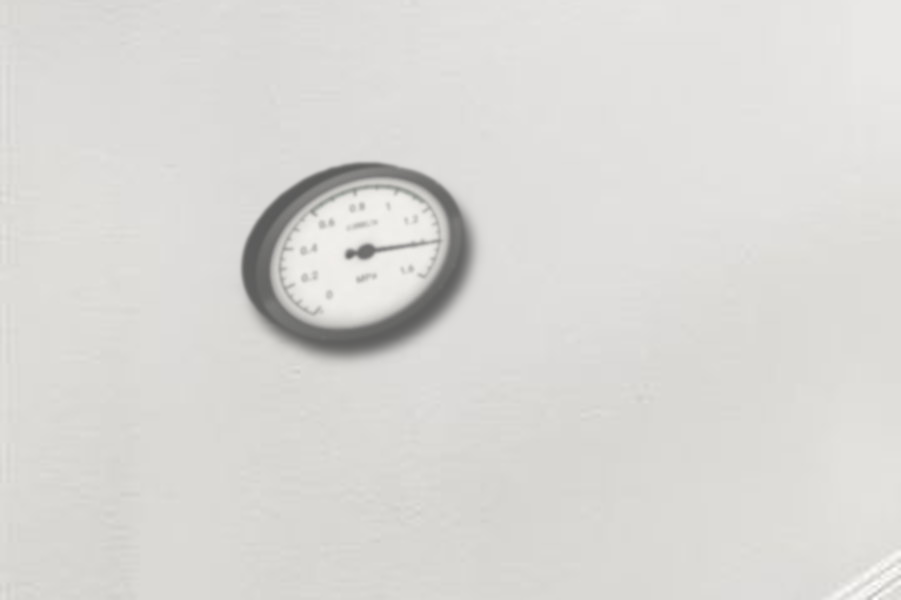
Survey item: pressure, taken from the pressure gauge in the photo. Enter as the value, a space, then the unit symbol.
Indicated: 1.4 MPa
